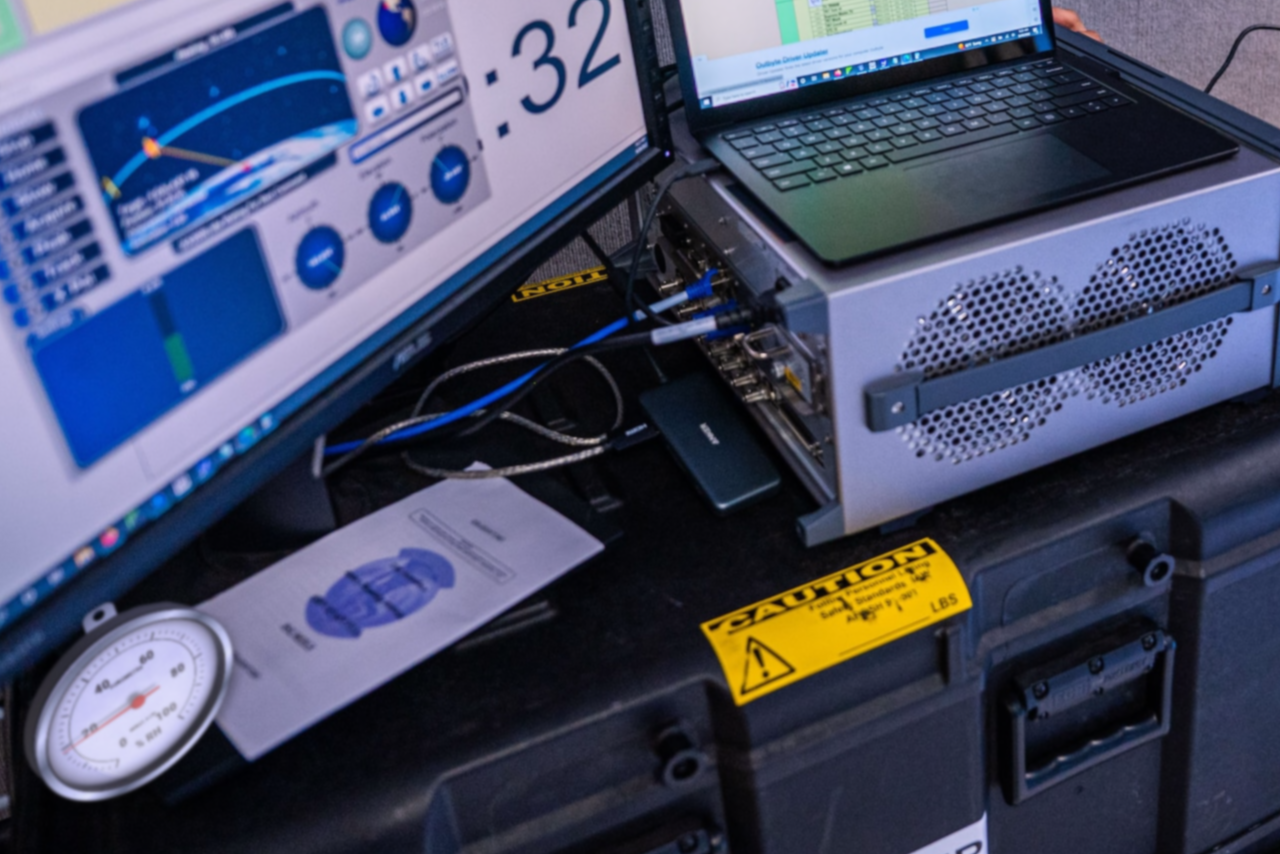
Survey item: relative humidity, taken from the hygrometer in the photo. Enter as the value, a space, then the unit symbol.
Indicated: 20 %
